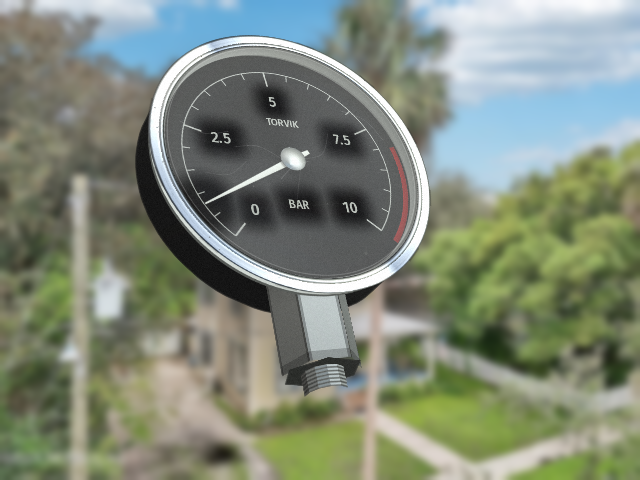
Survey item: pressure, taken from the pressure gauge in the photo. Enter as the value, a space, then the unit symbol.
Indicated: 0.75 bar
